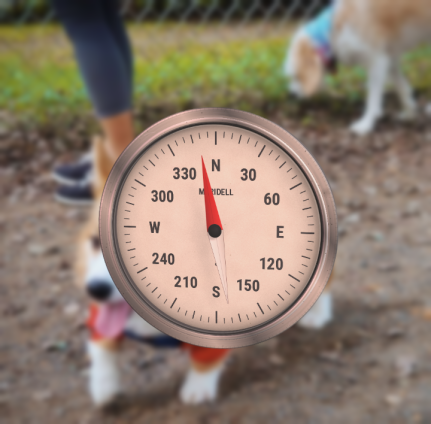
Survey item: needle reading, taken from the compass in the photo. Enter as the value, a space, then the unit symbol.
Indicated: 350 °
